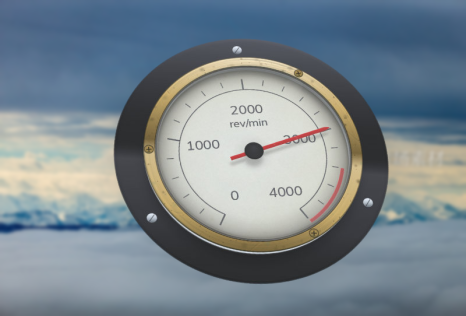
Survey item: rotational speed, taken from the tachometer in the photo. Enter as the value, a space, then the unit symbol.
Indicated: 3000 rpm
